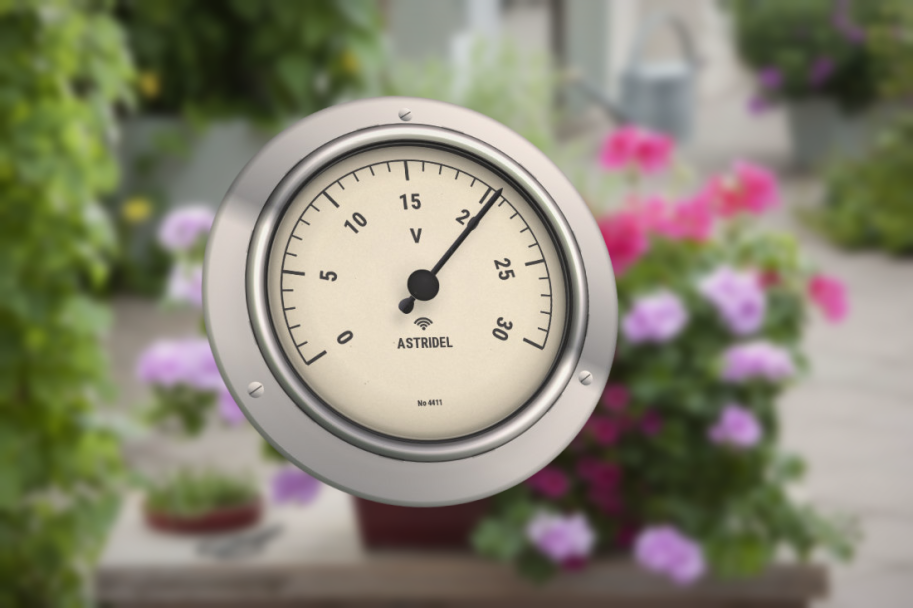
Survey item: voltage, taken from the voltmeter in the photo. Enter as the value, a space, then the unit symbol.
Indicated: 20.5 V
